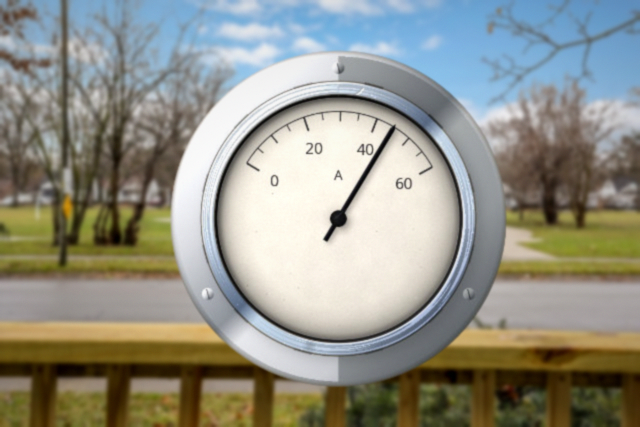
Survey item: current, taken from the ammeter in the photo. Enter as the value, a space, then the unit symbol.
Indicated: 45 A
